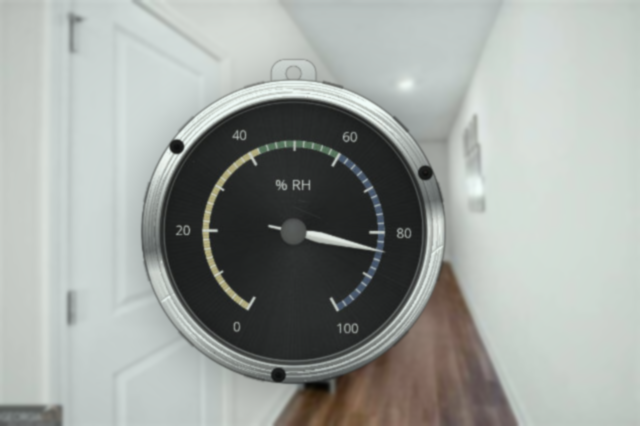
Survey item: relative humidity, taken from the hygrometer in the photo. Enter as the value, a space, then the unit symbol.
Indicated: 84 %
